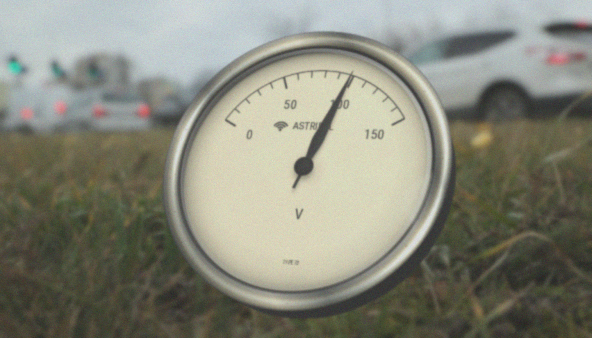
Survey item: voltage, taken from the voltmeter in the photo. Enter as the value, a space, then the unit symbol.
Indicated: 100 V
